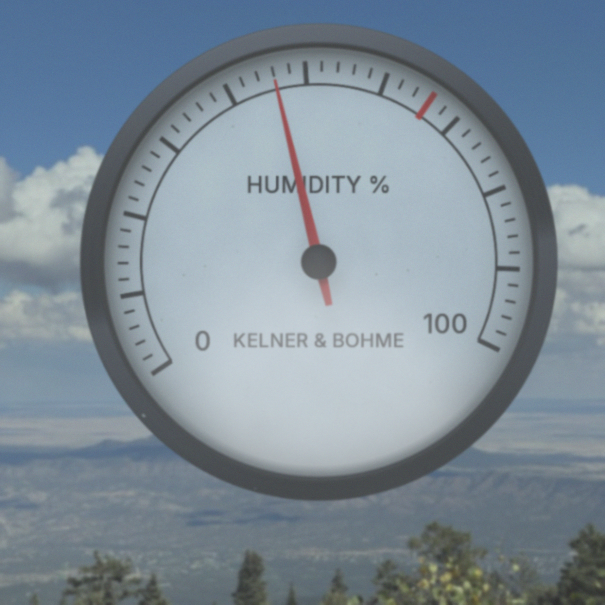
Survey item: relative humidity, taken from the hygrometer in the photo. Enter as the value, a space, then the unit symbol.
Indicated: 46 %
